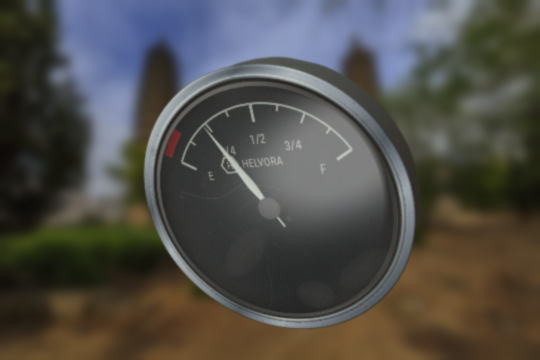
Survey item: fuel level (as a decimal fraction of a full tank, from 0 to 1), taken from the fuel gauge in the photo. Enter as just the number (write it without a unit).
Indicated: 0.25
